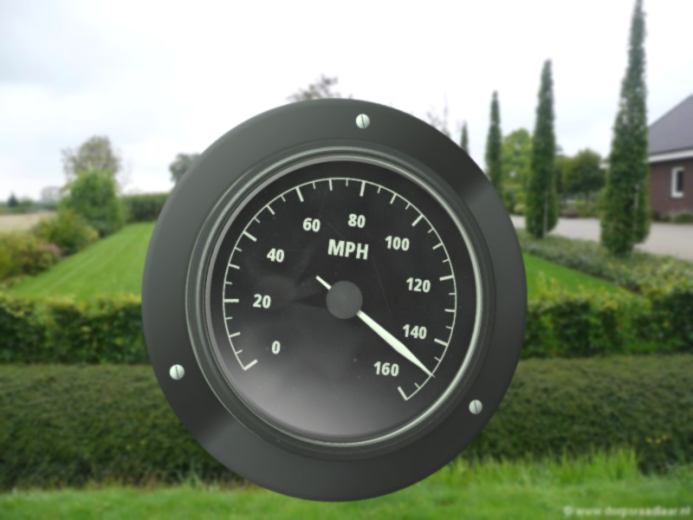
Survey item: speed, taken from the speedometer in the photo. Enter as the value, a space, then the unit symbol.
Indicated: 150 mph
